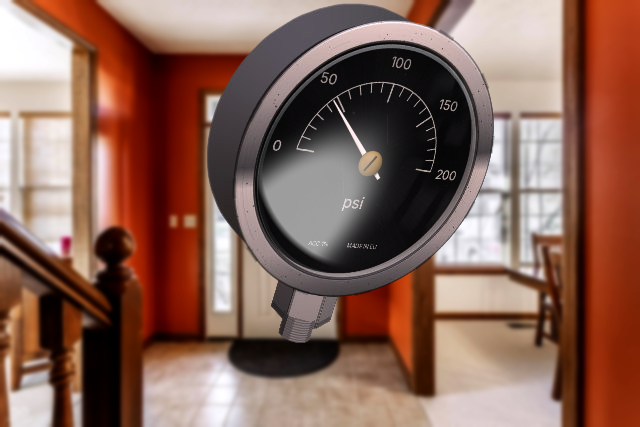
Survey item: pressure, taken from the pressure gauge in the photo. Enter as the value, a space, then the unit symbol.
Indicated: 45 psi
